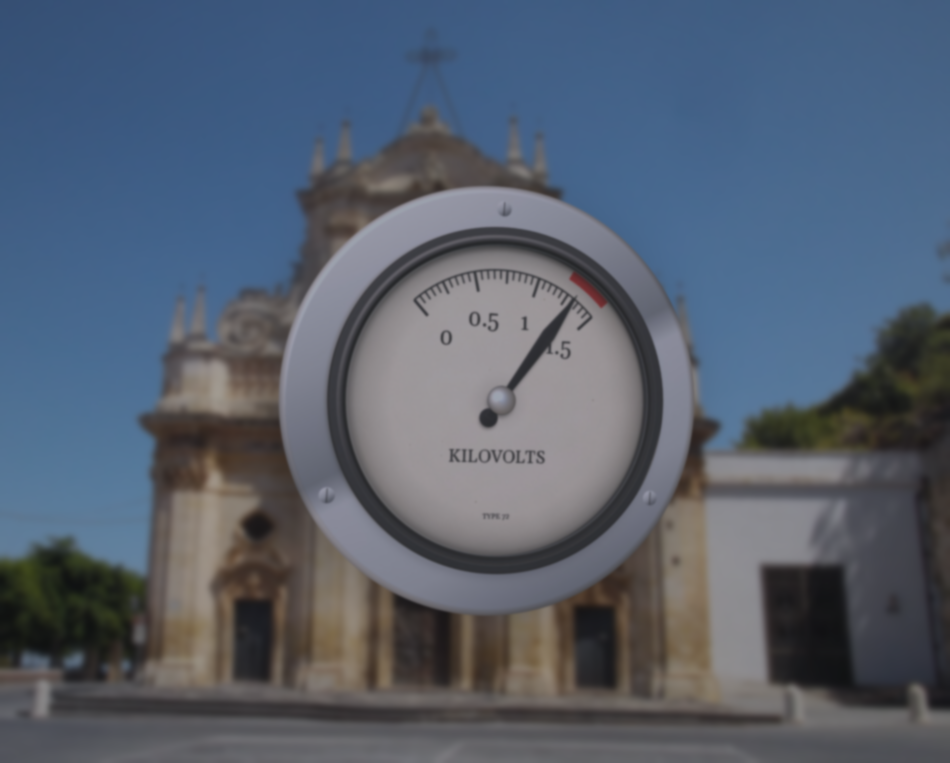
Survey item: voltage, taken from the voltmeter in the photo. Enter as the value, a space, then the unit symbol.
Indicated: 1.3 kV
